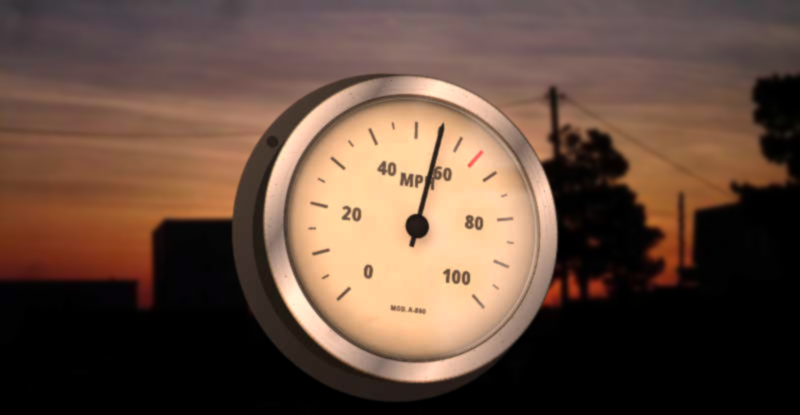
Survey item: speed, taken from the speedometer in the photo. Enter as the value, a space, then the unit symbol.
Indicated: 55 mph
